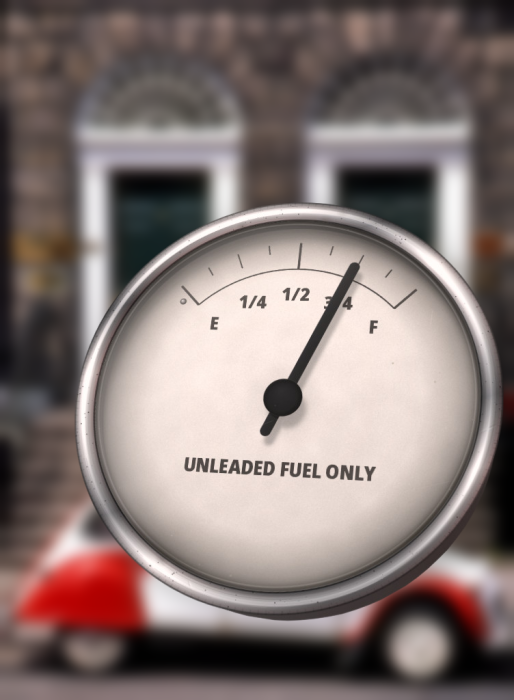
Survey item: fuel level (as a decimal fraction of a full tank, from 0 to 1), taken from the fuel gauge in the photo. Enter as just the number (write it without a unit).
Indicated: 0.75
